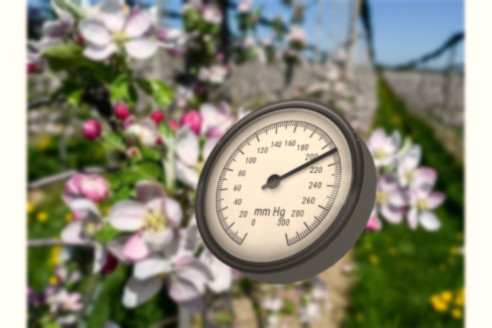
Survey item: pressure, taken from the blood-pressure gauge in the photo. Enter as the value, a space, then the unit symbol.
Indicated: 210 mmHg
